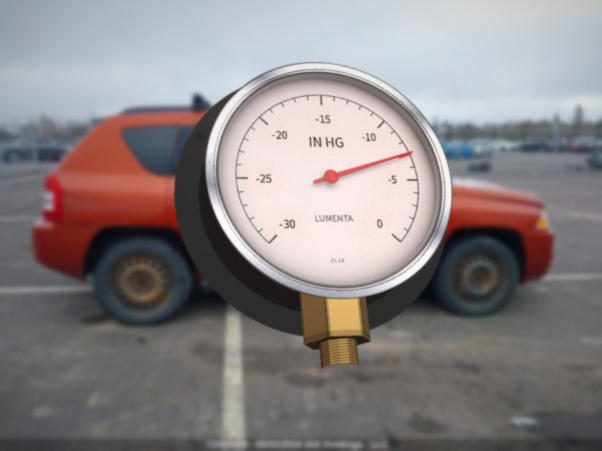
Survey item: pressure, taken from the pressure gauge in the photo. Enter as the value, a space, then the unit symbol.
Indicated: -7 inHg
